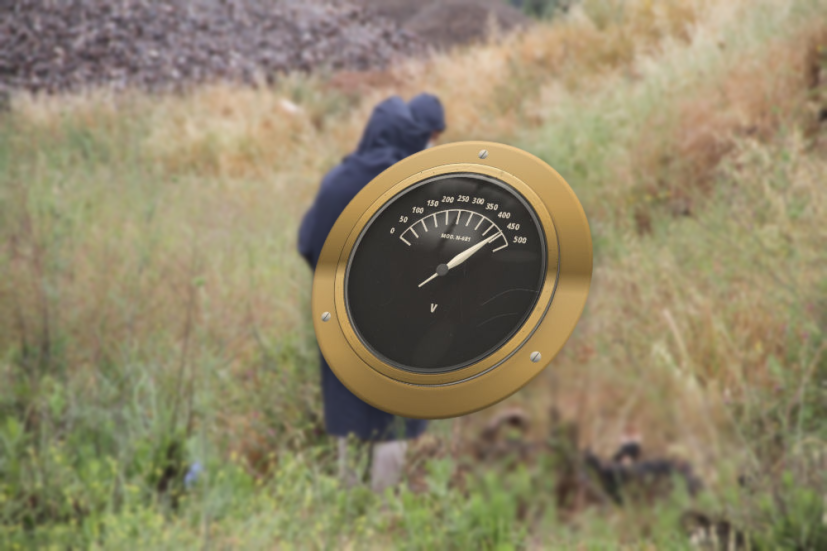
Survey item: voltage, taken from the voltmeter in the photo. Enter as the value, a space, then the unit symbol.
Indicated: 450 V
